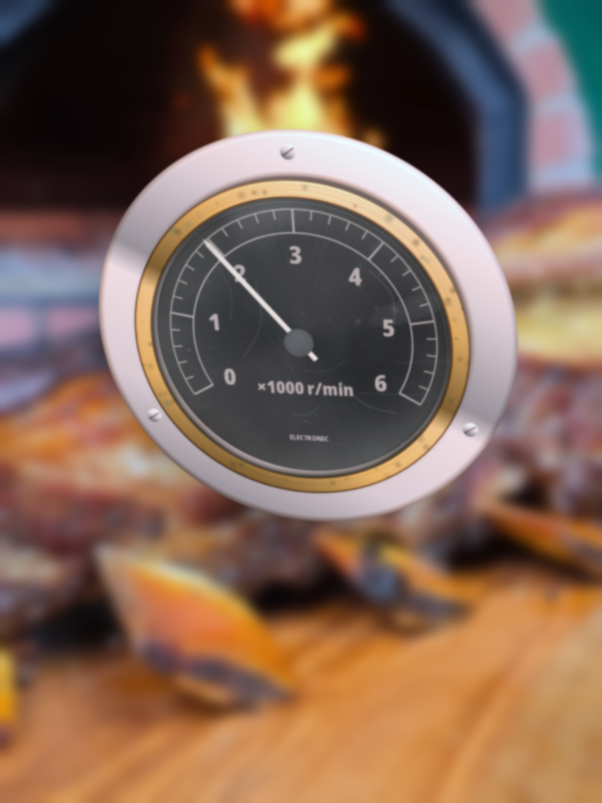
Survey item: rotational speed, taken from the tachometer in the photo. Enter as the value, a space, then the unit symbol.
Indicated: 2000 rpm
